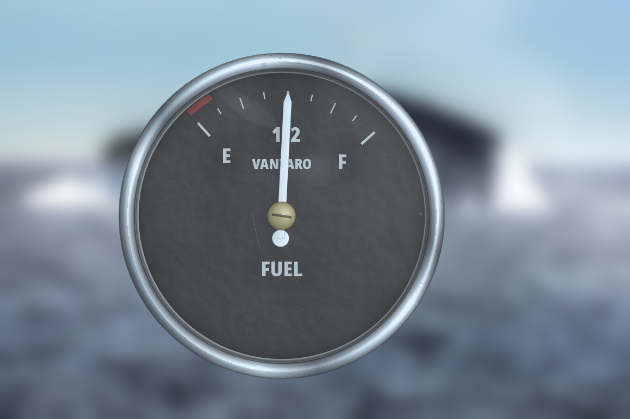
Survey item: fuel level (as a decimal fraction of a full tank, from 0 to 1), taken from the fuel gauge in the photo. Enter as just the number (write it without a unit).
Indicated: 0.5
